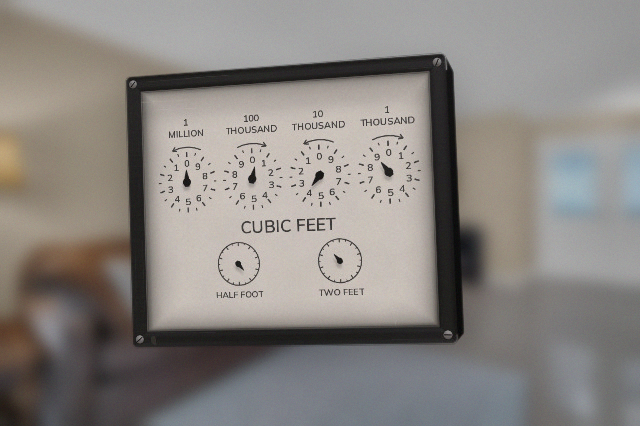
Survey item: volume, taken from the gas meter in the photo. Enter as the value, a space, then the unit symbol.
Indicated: 3900 ft³
